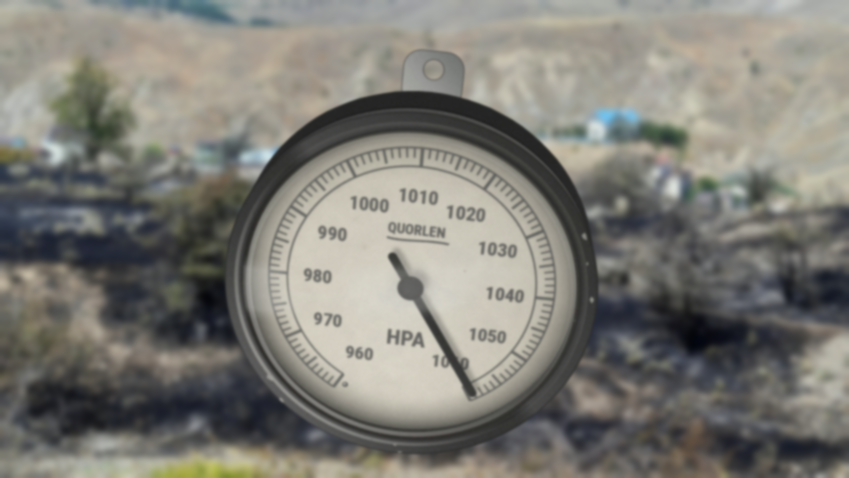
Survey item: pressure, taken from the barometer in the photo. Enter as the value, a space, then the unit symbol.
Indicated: 1059 hPa
